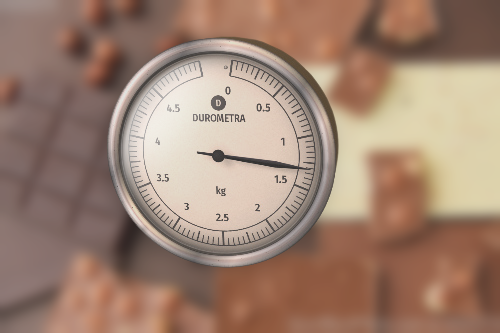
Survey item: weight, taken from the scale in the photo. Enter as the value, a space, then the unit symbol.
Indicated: 1.3 kg
